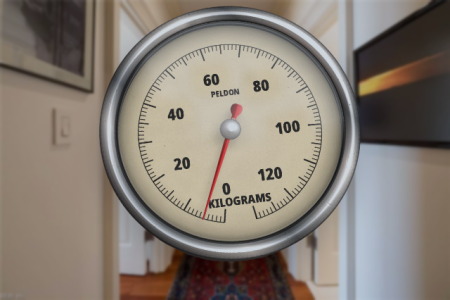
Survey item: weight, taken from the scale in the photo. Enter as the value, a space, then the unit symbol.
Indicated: 5 kg
